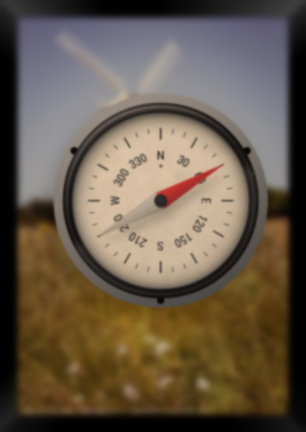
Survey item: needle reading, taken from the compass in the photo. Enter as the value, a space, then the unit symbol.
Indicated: 60 °
